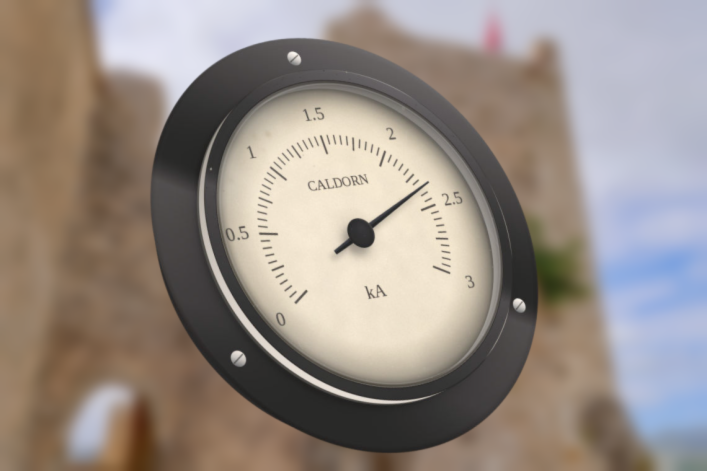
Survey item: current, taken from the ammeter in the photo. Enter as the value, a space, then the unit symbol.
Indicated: 2.35 kA
